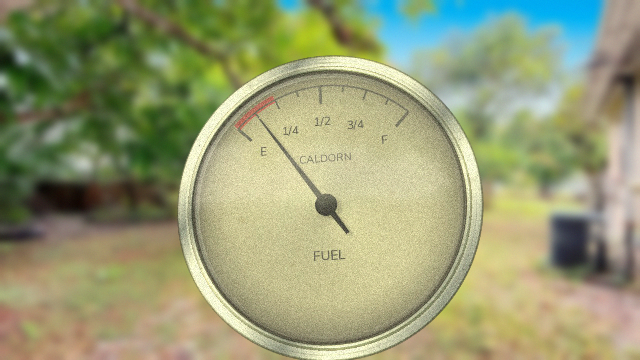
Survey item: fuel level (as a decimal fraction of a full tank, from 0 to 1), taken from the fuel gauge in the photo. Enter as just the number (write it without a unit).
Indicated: 0.125
